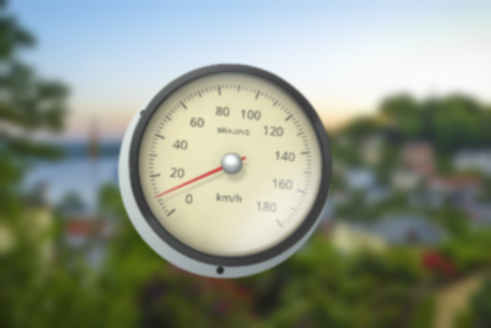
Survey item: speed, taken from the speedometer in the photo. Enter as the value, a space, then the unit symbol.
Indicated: 10 km/h
